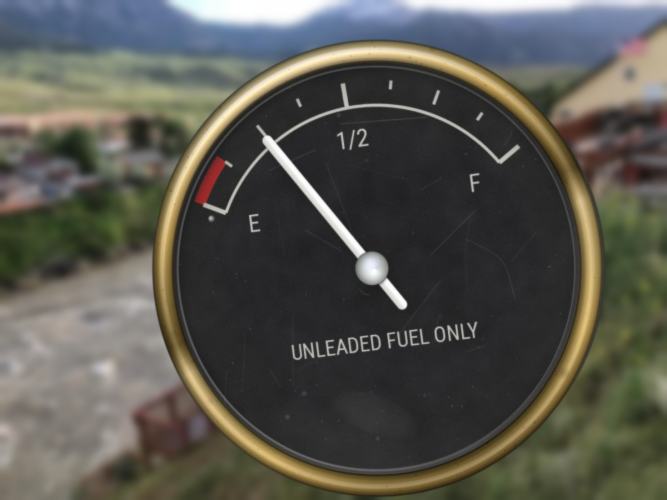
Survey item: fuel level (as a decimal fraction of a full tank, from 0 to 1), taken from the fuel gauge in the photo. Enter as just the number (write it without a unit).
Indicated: 0.25
